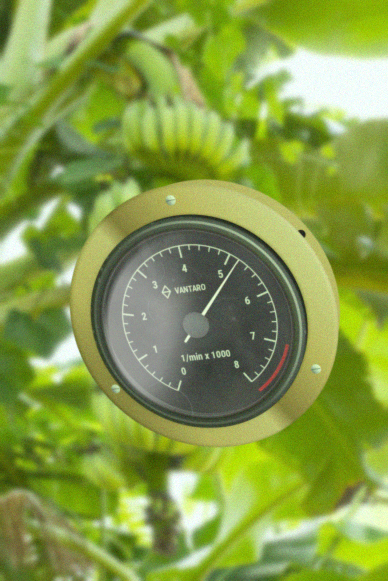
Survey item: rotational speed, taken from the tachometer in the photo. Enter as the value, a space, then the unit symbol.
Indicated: 5200 rpm
